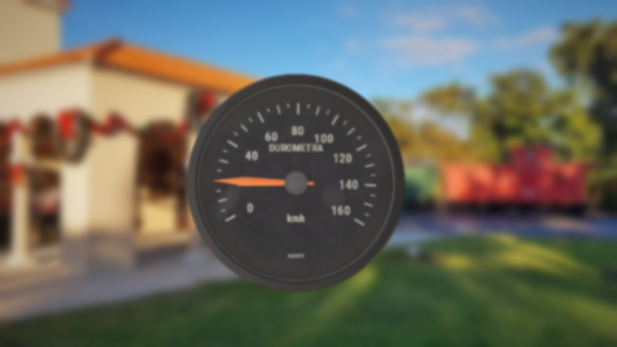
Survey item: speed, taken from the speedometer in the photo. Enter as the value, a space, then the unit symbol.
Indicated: 20 km/h
